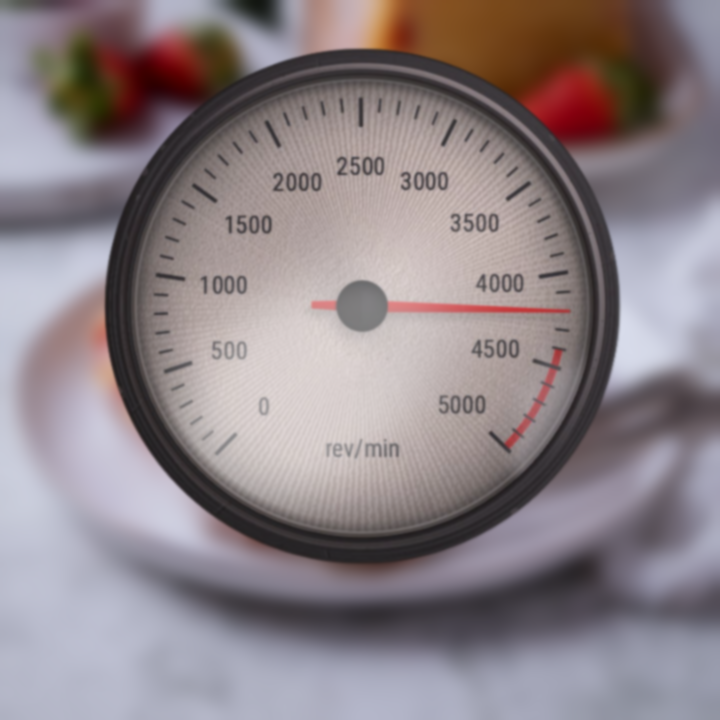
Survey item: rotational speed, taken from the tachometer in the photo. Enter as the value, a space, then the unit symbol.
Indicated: 4200 rpm
